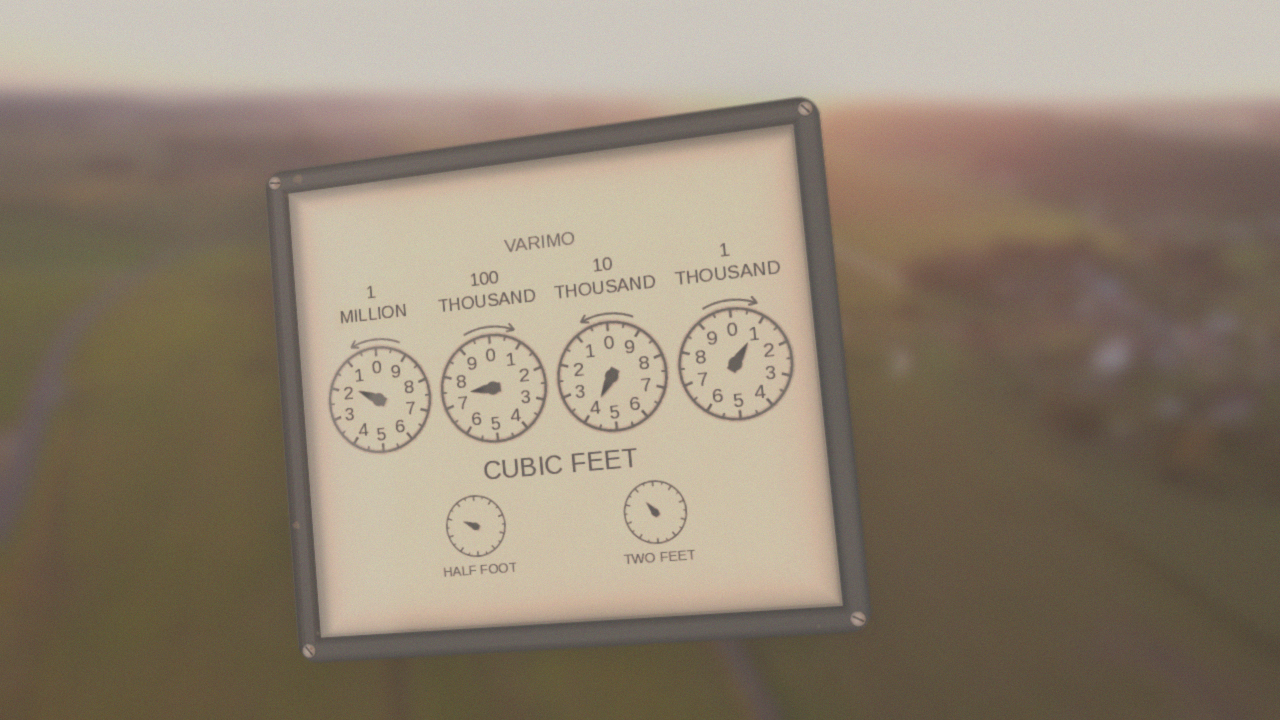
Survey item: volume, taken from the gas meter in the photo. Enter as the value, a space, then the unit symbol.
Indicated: 174100 ft³
